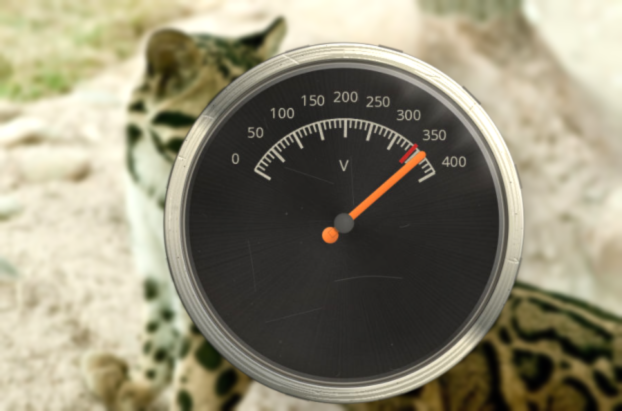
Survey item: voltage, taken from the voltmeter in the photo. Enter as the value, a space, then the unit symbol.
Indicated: 360 V
